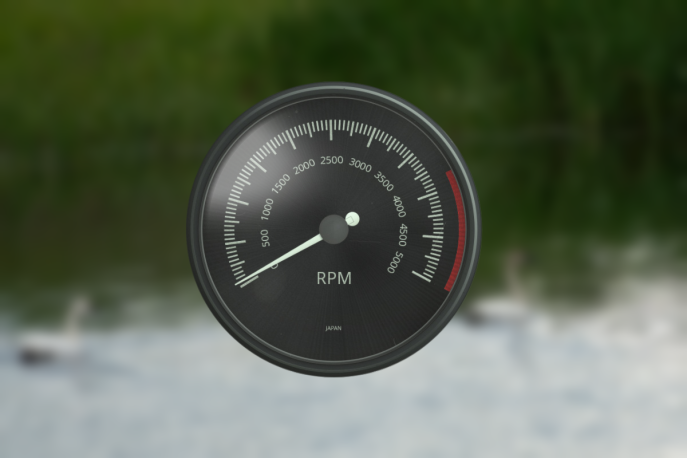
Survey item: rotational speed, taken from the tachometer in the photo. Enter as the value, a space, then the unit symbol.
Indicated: 50 rpm
